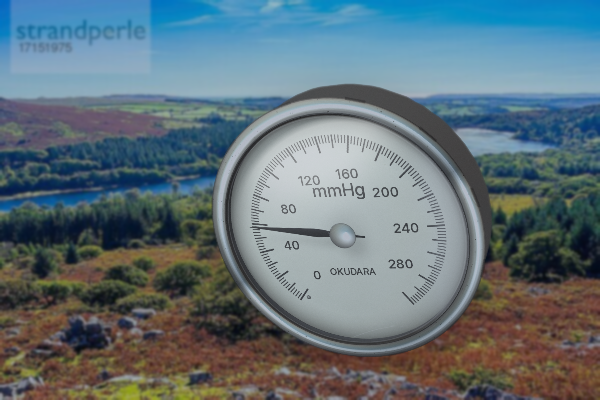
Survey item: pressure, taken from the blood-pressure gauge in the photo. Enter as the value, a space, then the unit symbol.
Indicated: 60 mmHg
